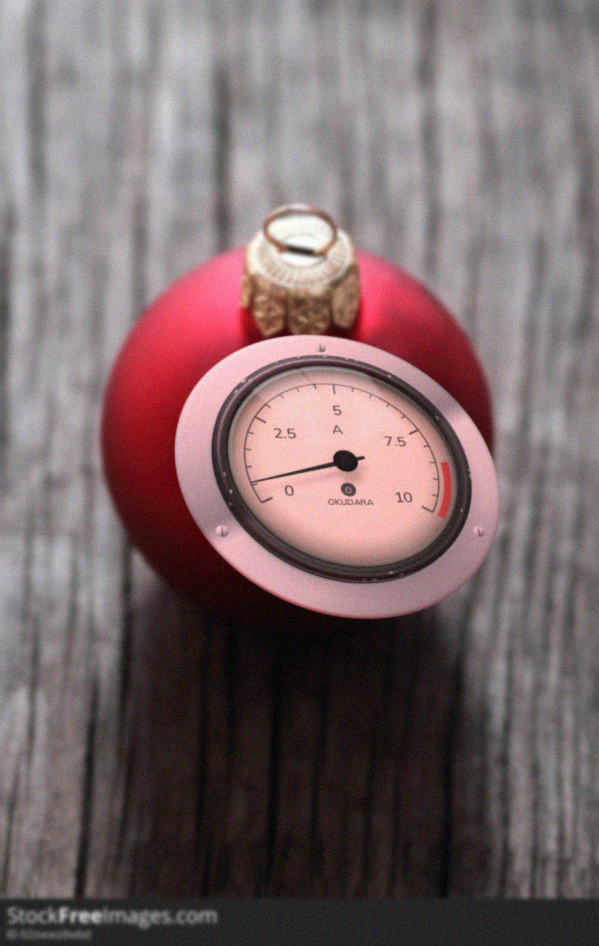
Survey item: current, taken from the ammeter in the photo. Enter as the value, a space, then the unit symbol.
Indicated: 0.5 A
